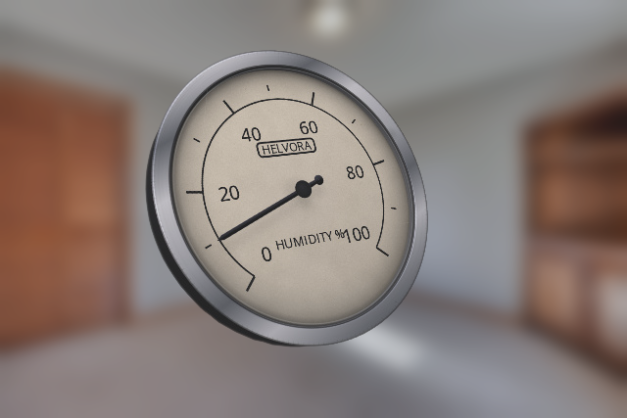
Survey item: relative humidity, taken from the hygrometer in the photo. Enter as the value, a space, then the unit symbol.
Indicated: 10 %
